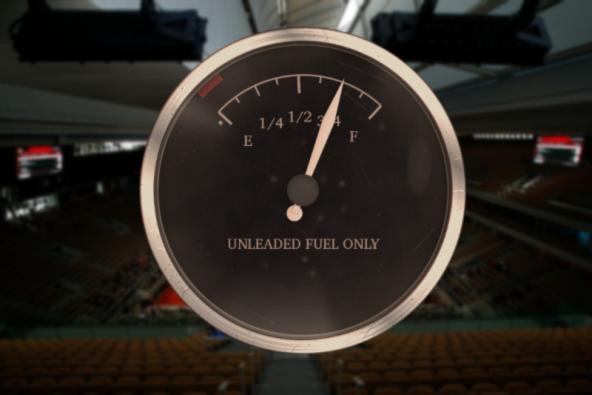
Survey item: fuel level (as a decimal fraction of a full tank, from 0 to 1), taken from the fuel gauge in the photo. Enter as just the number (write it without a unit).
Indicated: 0.75
